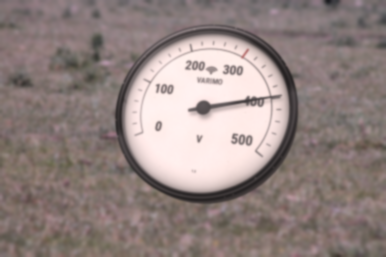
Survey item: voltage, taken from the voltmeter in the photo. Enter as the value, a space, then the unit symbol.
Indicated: 400 V
